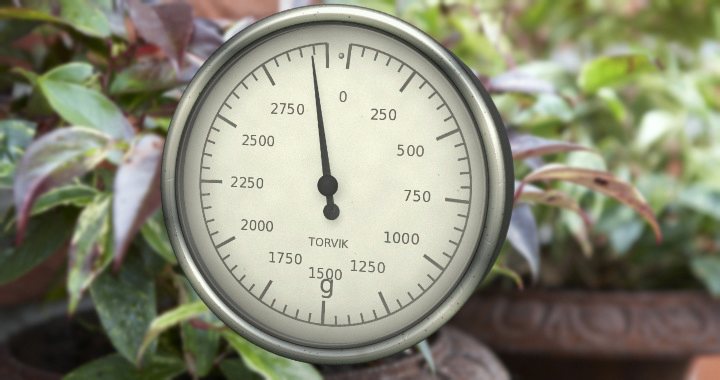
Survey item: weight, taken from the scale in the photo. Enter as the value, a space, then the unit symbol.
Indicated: 2950 g
